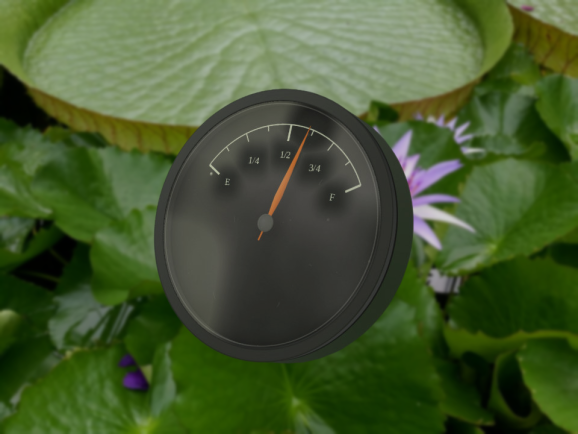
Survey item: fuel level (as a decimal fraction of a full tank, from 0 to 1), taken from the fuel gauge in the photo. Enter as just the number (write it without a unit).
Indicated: 0.625
